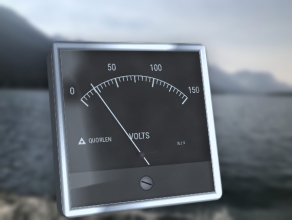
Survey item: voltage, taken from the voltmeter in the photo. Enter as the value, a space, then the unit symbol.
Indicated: 20 V
